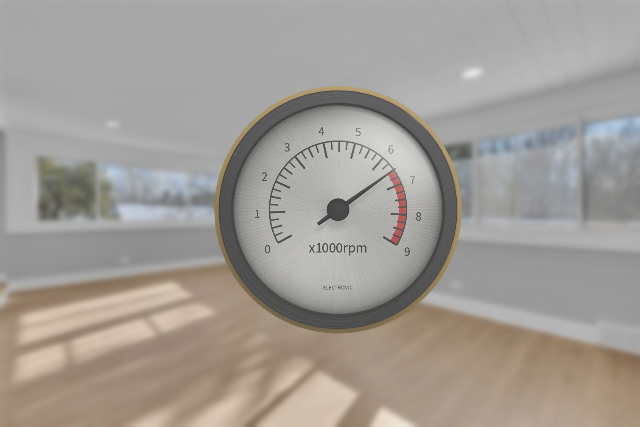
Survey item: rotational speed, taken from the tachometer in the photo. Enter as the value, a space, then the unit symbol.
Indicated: 6500 rpm
